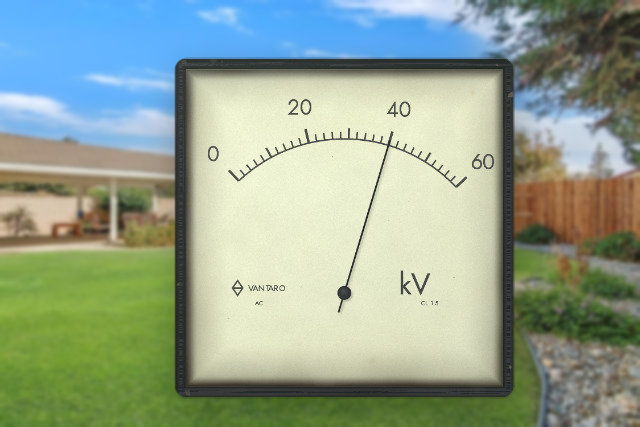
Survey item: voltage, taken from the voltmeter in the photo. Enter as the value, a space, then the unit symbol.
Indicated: 40 kV
